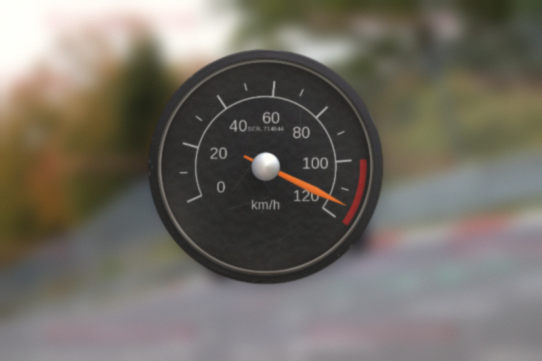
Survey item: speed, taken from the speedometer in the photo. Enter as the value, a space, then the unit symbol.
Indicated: 115 km/h
